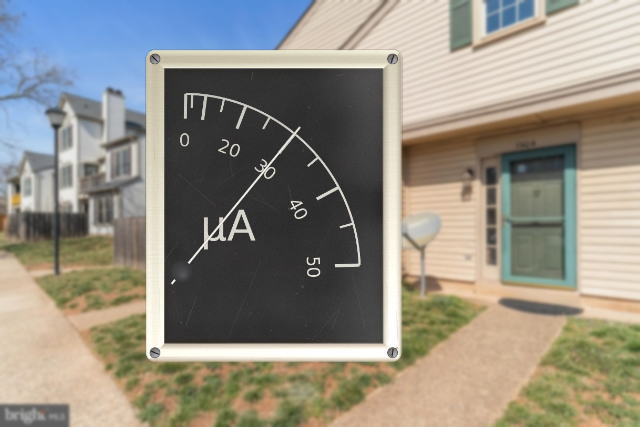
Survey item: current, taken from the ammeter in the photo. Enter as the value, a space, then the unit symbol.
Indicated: 30 µA
